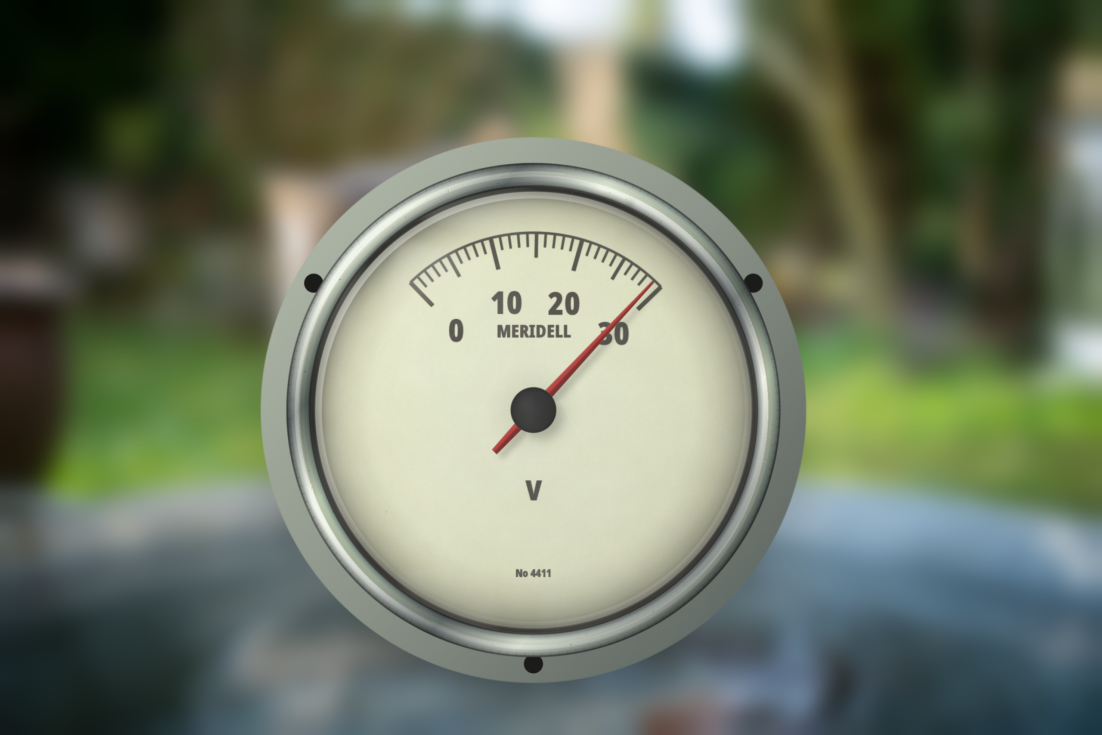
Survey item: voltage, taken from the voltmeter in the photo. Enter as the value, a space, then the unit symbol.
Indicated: 29 V
